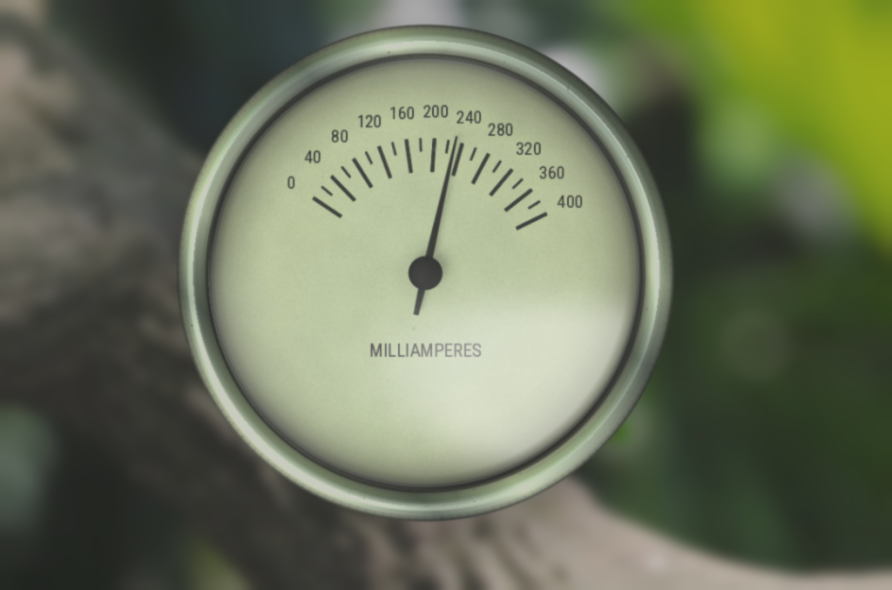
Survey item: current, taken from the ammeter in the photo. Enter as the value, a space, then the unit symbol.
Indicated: 230 mA
